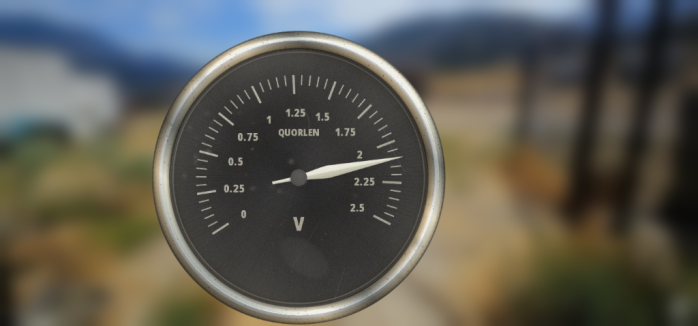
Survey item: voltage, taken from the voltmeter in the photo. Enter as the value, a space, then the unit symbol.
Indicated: 2.1 V
